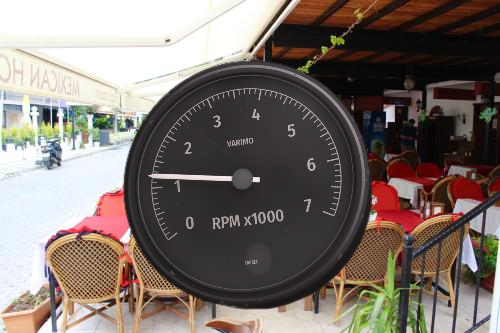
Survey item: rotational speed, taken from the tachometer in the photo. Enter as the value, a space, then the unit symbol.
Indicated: 1200 rpm
